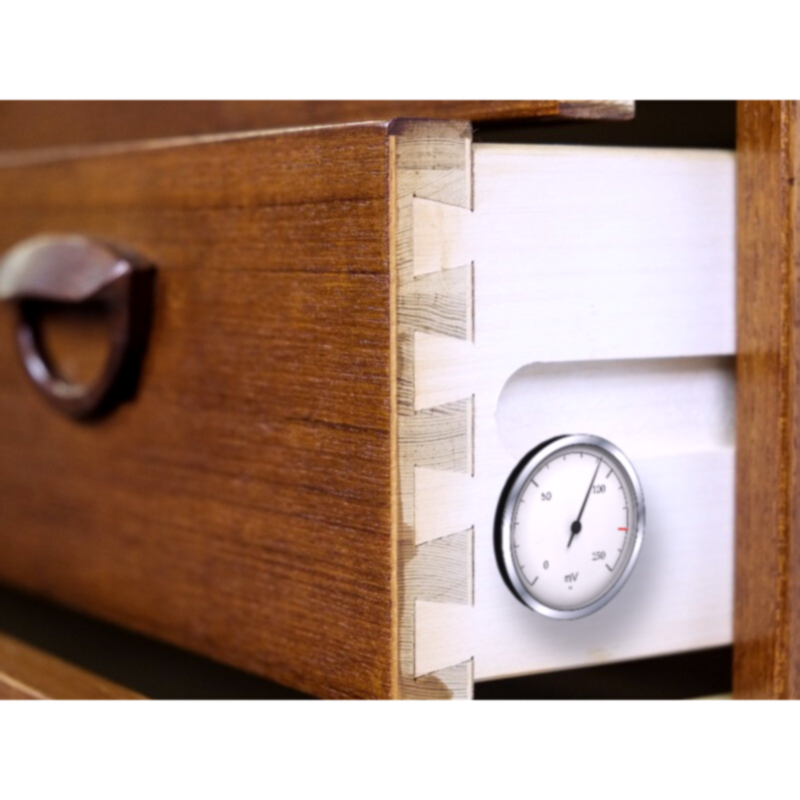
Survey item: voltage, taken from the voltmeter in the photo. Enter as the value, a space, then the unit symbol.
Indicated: 90 mV
